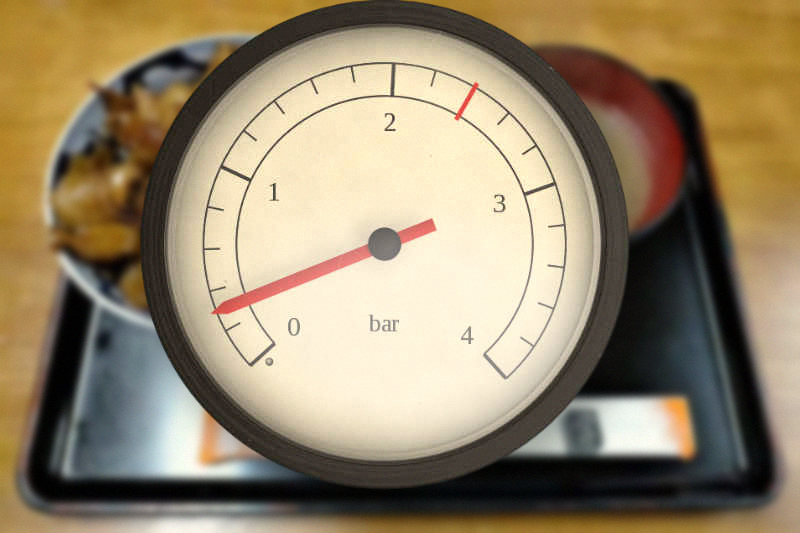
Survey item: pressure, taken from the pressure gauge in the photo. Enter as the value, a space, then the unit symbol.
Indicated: 0.3 bar
